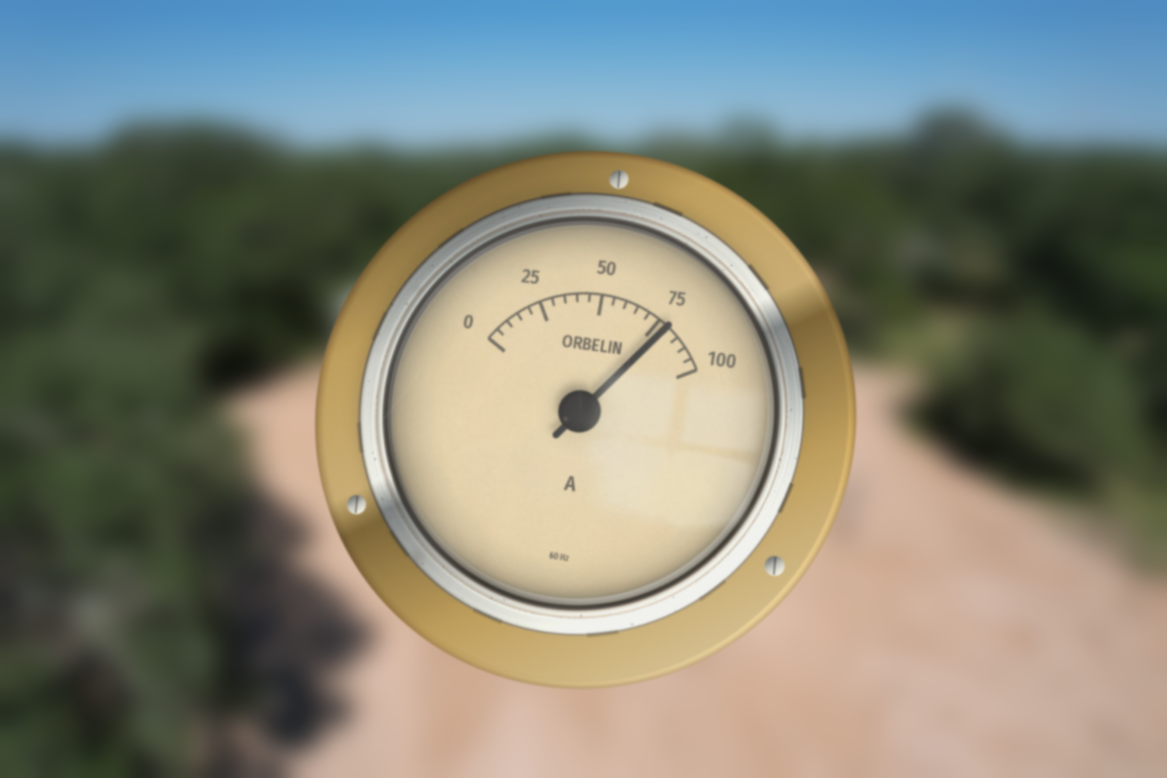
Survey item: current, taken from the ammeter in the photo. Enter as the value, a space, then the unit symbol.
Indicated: 80 A
